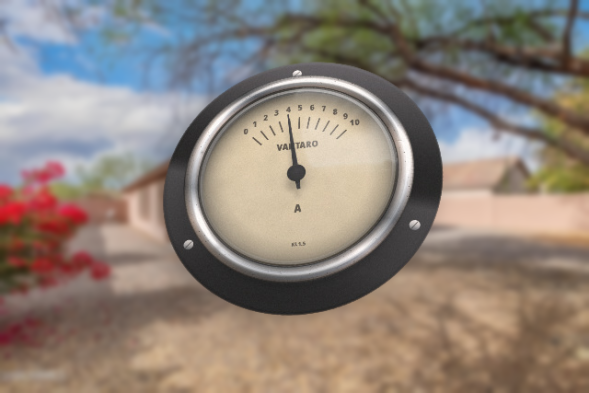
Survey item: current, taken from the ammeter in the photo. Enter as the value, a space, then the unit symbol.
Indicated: 4 A
